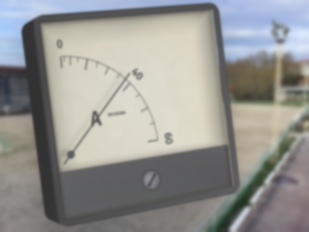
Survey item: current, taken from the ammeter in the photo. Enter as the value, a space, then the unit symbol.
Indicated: 37.5 A
